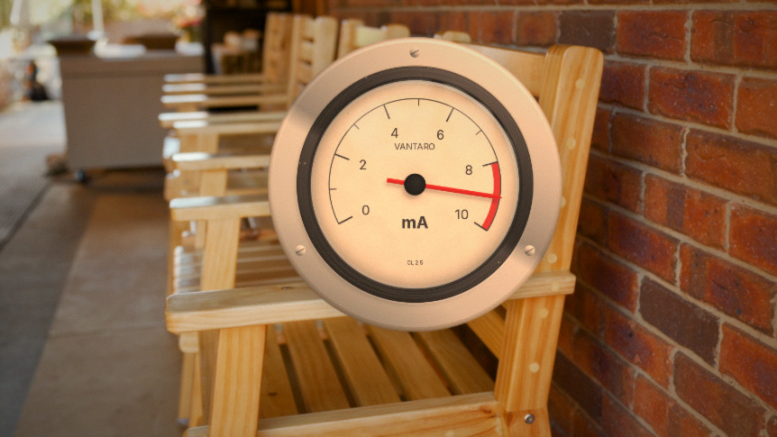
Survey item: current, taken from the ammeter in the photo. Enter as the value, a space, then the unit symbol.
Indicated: 9 mA
